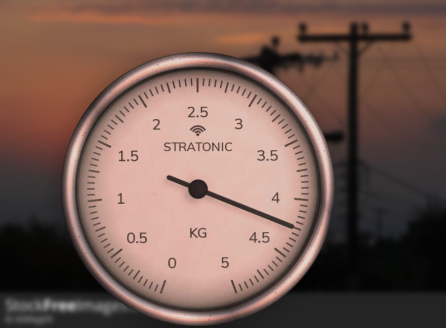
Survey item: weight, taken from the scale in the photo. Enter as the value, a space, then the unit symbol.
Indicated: 4.25 kg
